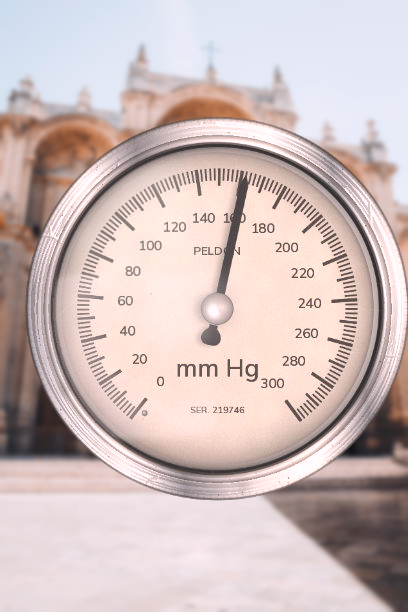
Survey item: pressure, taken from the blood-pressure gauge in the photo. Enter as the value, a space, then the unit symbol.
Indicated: 162 mmHg
